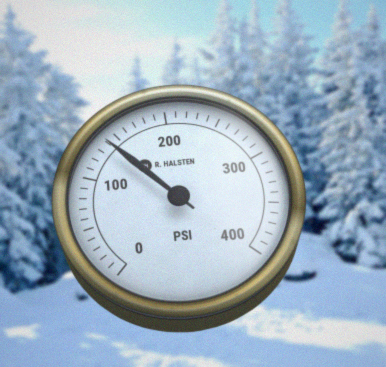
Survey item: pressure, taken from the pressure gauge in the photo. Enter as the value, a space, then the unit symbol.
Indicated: 140 psi
